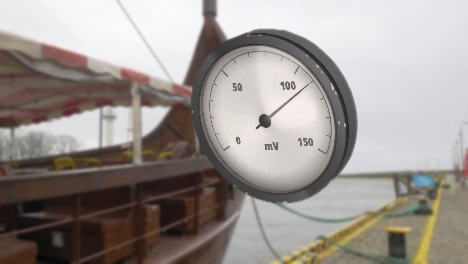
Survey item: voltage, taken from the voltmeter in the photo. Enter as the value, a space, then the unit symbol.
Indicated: 110 mV
